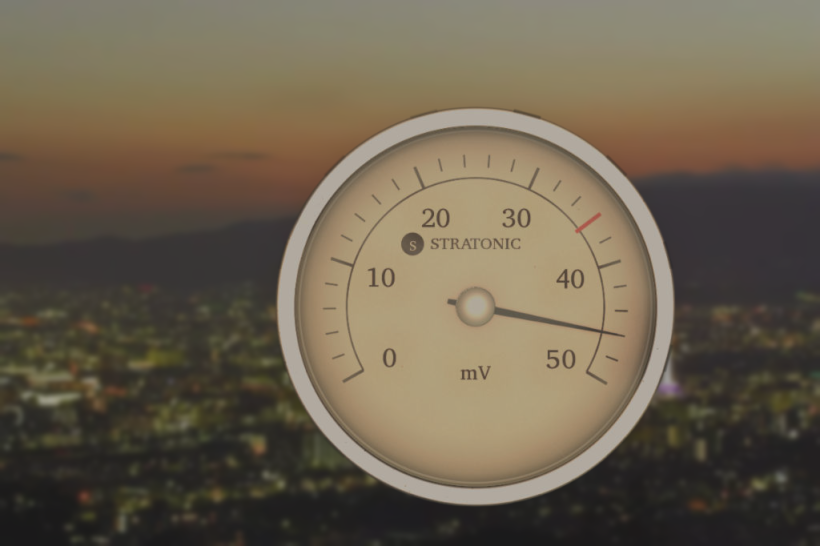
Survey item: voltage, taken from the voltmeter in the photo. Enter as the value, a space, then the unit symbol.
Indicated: 46 mV
